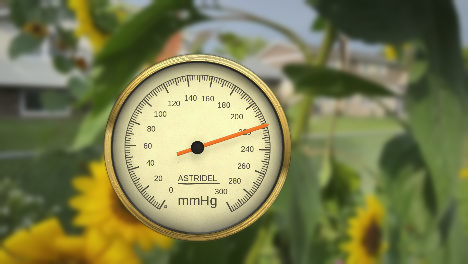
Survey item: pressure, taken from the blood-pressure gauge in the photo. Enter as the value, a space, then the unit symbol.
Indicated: 220 mmHg
